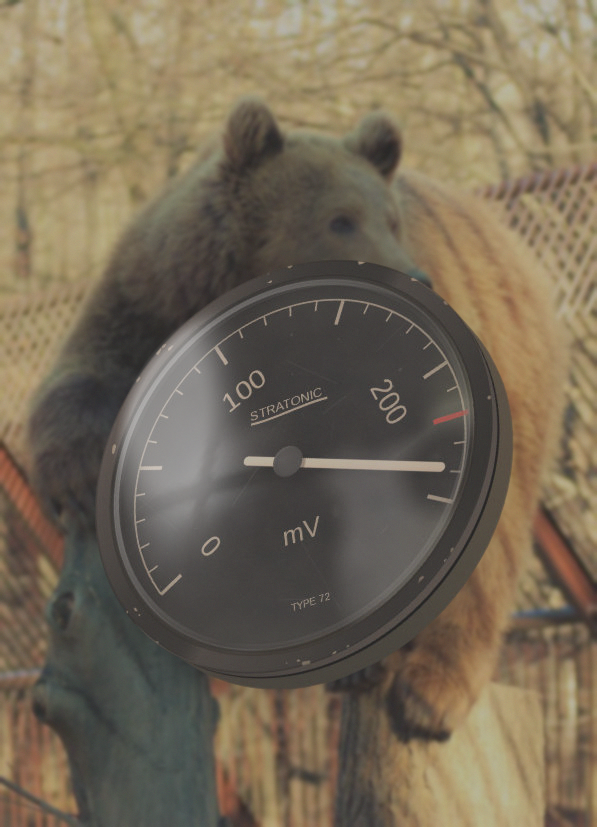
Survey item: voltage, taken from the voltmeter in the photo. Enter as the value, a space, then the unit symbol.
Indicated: 240 mV
